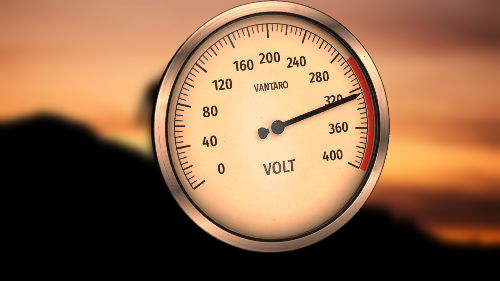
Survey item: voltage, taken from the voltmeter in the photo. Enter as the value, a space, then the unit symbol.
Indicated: 325 V
